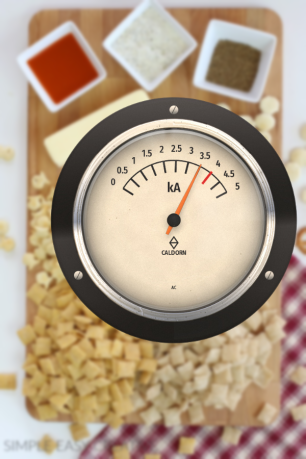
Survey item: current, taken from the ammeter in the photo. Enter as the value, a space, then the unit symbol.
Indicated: 3.5 kA
